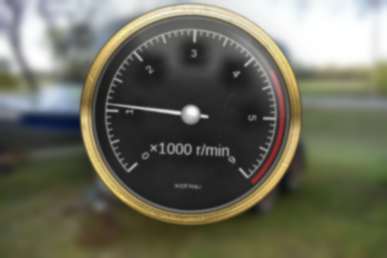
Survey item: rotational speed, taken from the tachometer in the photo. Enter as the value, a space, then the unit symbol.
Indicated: 1100 rpm
